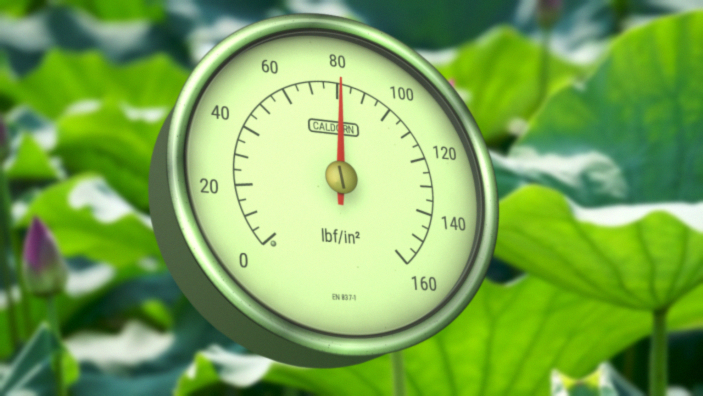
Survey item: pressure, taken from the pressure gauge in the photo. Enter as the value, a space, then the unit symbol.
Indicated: 80 psi
